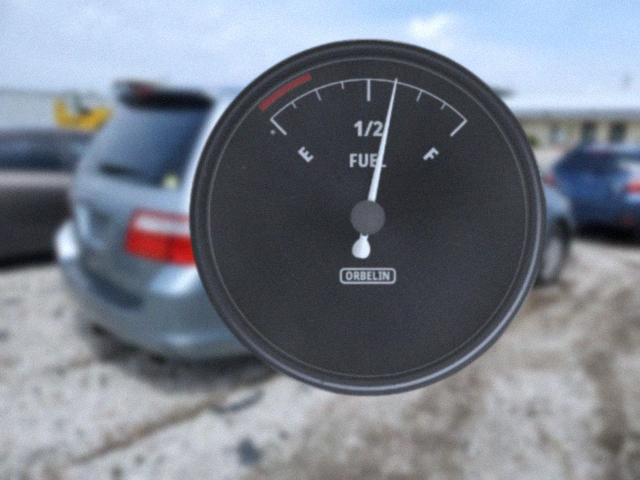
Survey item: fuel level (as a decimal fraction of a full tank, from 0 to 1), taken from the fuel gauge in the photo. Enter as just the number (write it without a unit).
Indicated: 0.625
